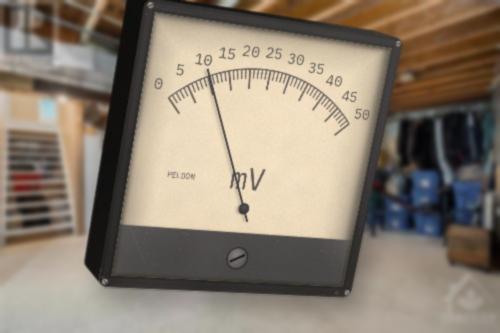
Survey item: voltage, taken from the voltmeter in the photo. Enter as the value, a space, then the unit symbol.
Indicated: 10 mV
